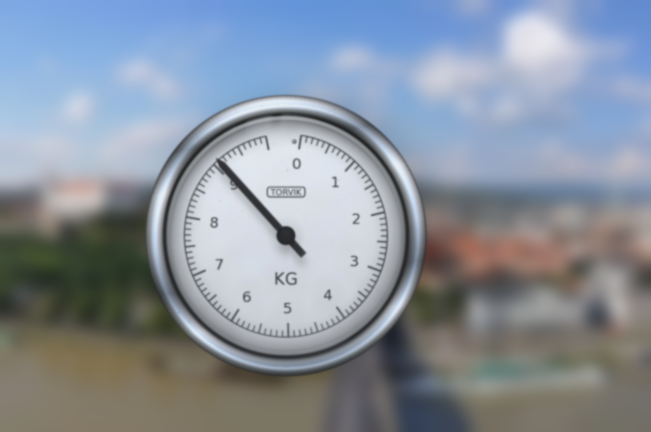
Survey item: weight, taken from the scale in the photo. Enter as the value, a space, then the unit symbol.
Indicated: 9.1 kg
